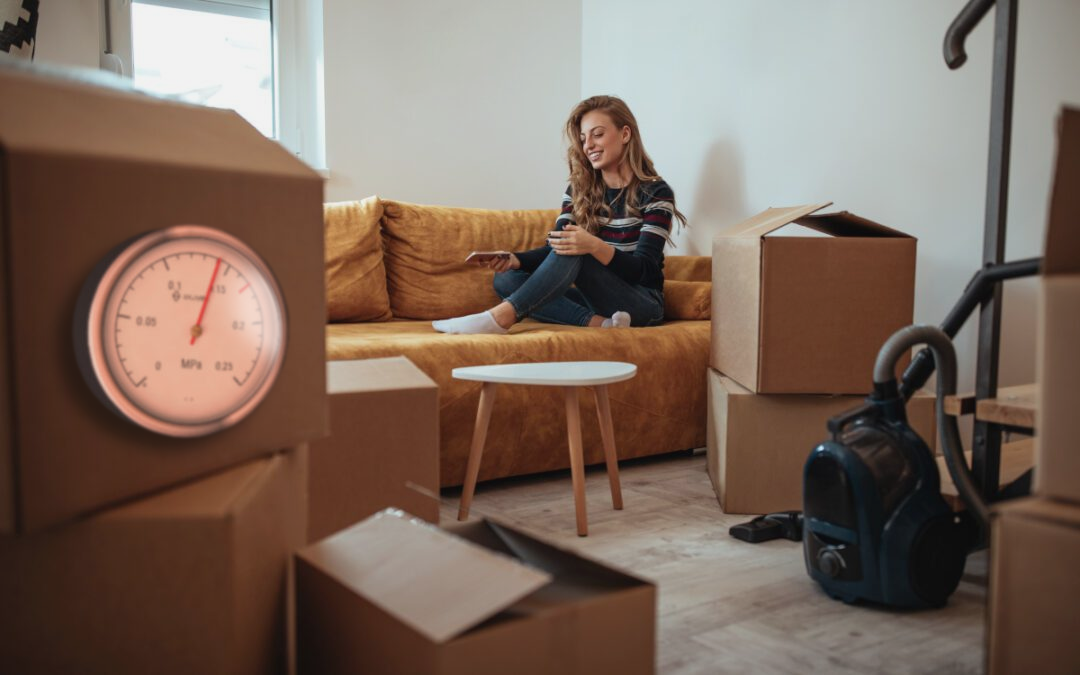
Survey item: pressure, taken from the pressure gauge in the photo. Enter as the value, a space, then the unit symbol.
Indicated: 0.14 MPa
